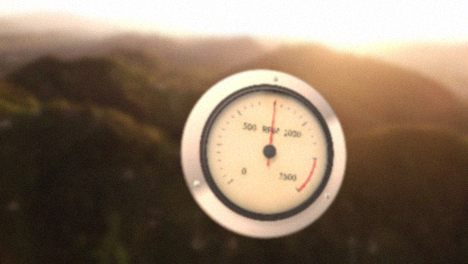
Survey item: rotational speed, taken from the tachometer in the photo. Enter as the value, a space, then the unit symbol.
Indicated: 750 rpm
